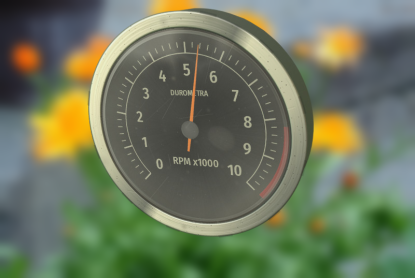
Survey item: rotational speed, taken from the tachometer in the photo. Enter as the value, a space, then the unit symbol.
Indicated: 5400 rpm
